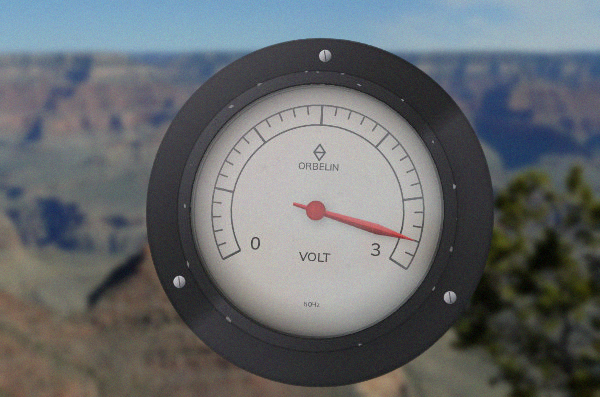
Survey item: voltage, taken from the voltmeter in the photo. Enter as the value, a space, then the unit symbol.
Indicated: 2.8 V
